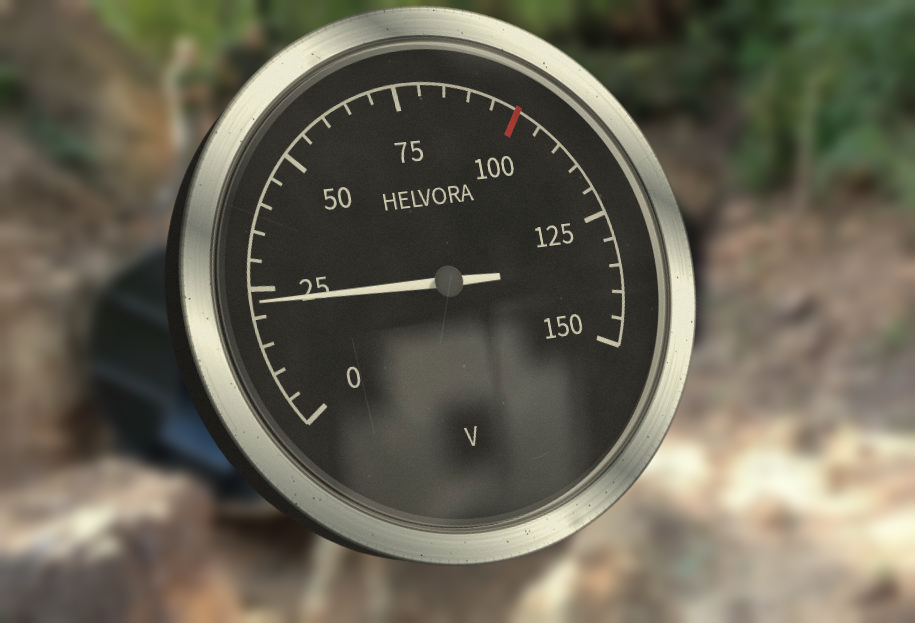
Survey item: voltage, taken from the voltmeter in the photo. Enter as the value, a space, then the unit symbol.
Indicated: 22.5 V
